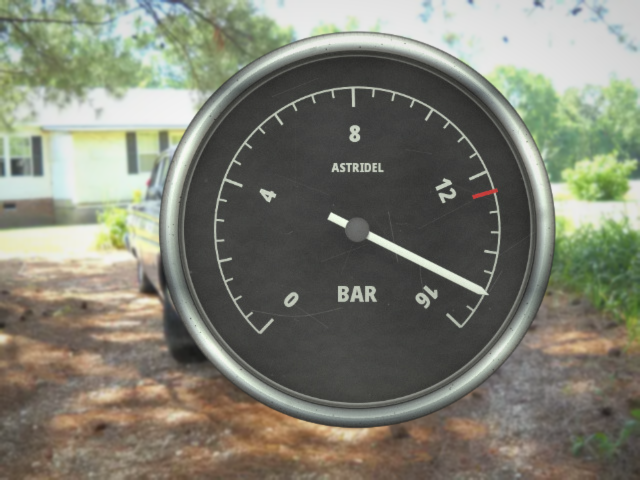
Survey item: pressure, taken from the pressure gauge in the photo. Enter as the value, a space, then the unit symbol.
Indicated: 15 bar
